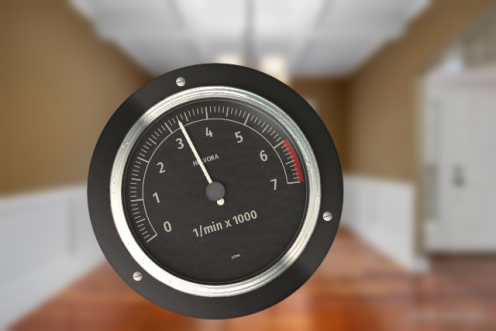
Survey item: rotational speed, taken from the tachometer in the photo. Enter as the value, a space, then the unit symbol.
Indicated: 3300 rpm
